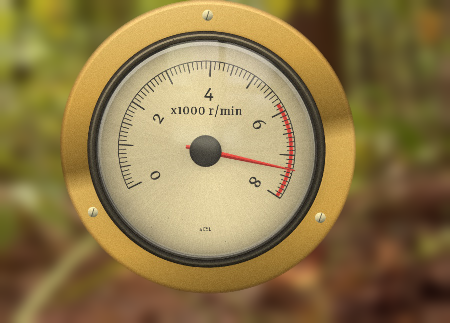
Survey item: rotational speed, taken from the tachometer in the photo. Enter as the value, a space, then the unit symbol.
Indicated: 7300 rpm
